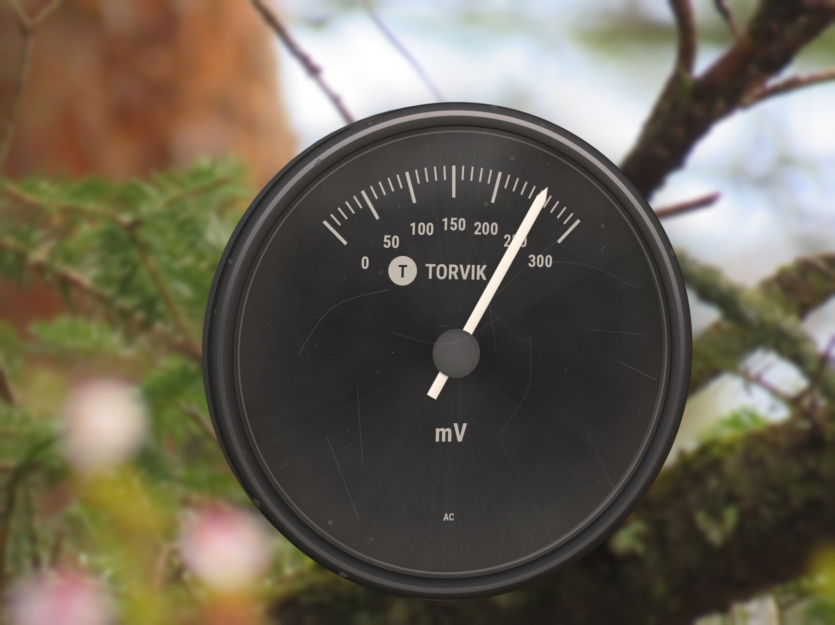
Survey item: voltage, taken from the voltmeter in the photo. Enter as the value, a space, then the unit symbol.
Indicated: 250 mV
